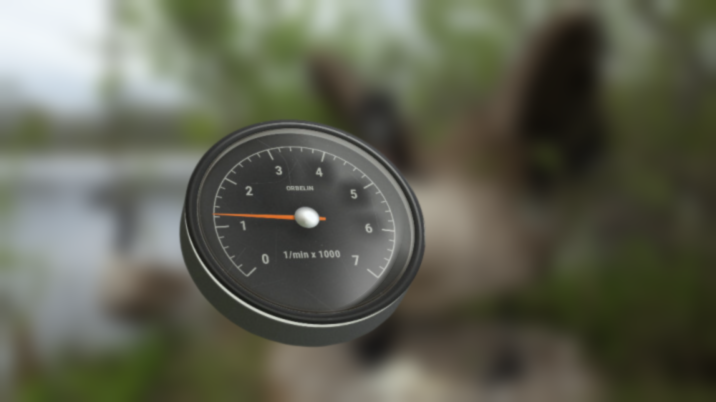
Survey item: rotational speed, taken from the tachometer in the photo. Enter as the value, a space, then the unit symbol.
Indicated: 1200 rpm
